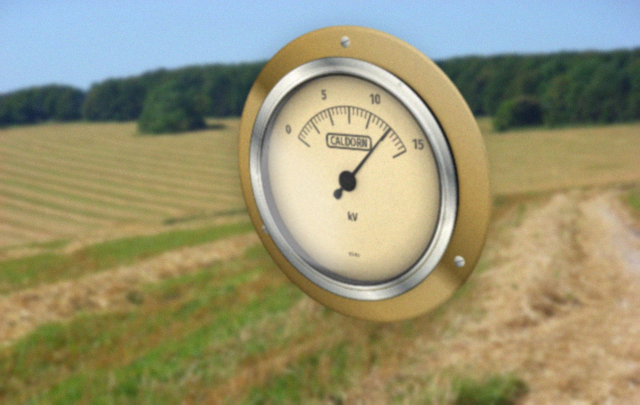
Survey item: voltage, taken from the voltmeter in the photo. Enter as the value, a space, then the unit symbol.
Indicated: 12.5 kV
